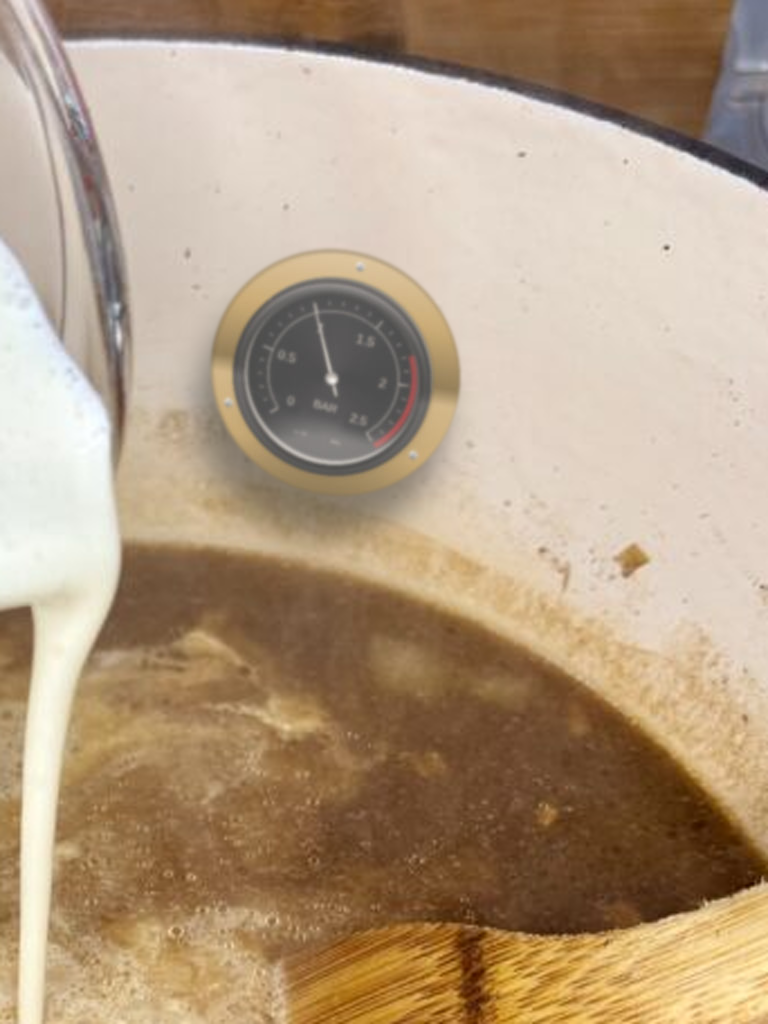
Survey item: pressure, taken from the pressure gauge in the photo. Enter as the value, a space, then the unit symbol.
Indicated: 1 bar
